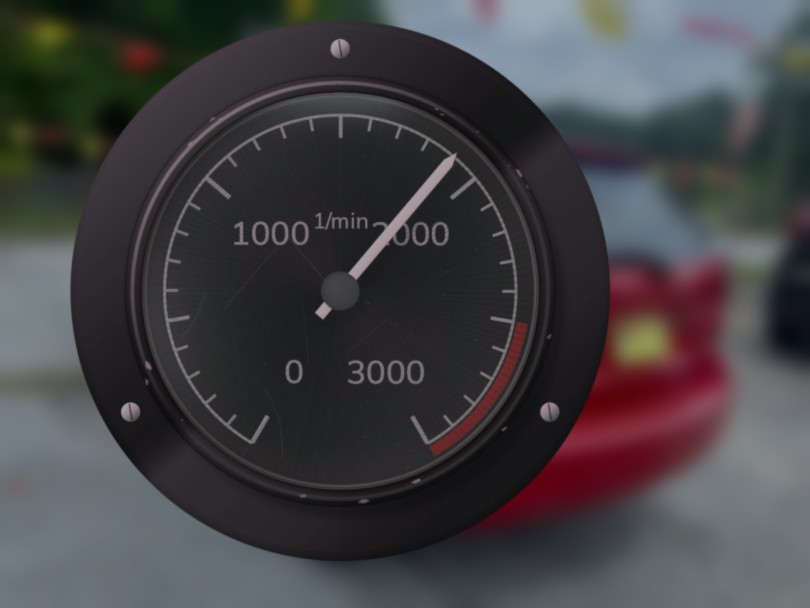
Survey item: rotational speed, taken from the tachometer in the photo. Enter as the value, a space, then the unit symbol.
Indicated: 1900 rpm
